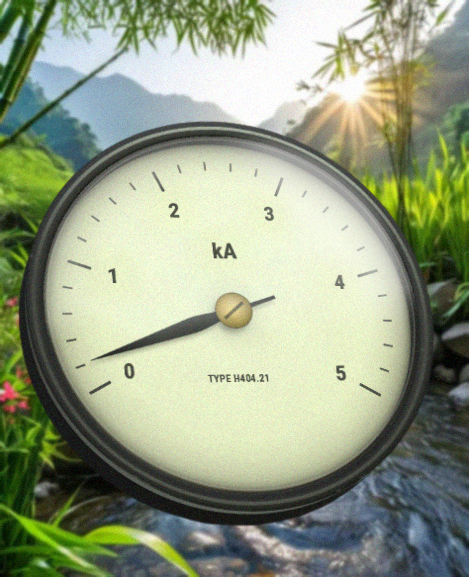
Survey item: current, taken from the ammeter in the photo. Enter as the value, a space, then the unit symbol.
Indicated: 0.2 kA
